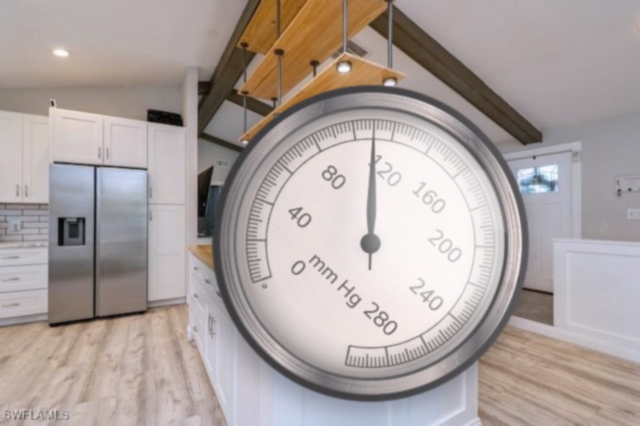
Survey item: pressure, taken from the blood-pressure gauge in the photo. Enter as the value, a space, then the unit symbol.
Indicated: 110 mmHg
